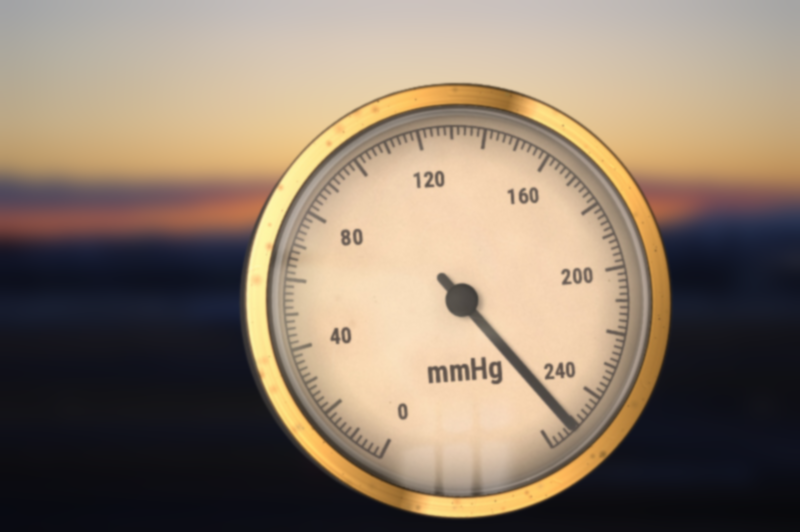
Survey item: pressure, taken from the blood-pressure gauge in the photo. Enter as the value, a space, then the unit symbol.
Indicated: 252 mmHg
